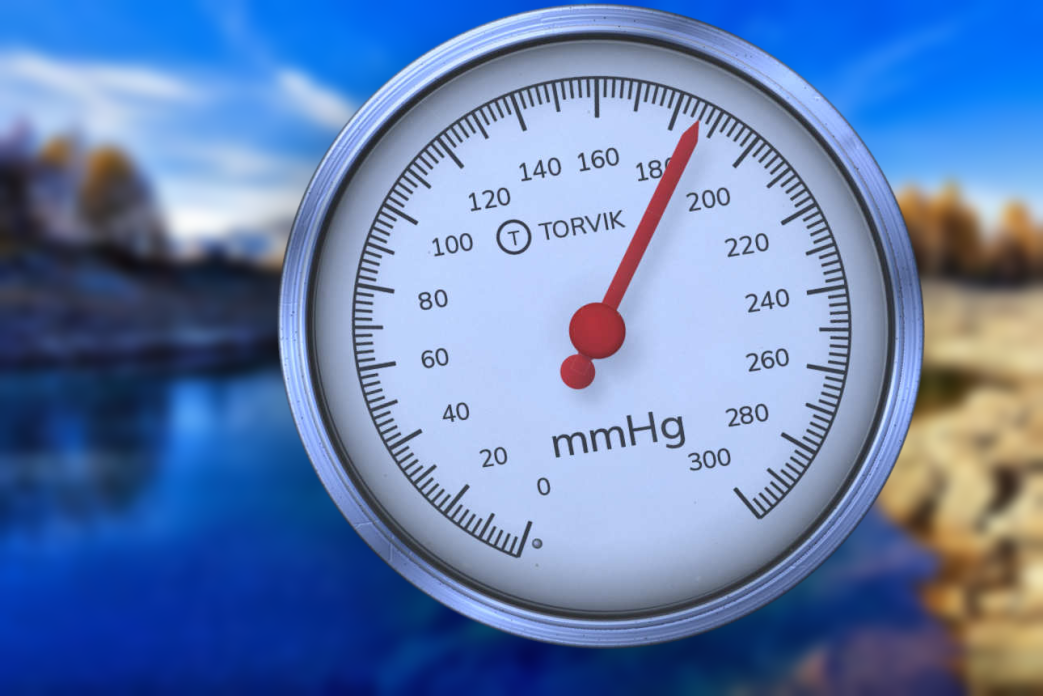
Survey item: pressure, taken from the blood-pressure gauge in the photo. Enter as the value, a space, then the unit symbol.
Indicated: 186 mmHg
